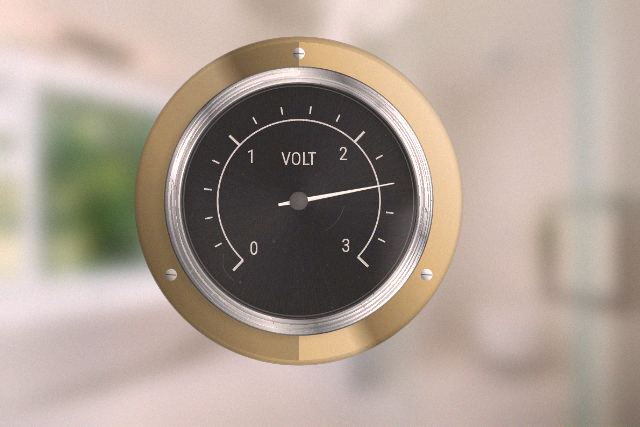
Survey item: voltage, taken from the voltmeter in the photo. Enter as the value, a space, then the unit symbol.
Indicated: 2.4 V
